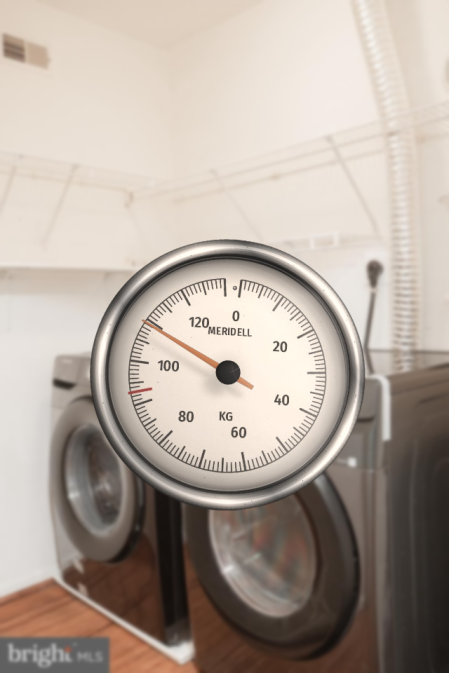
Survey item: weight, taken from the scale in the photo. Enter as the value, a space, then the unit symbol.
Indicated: 109 kg
